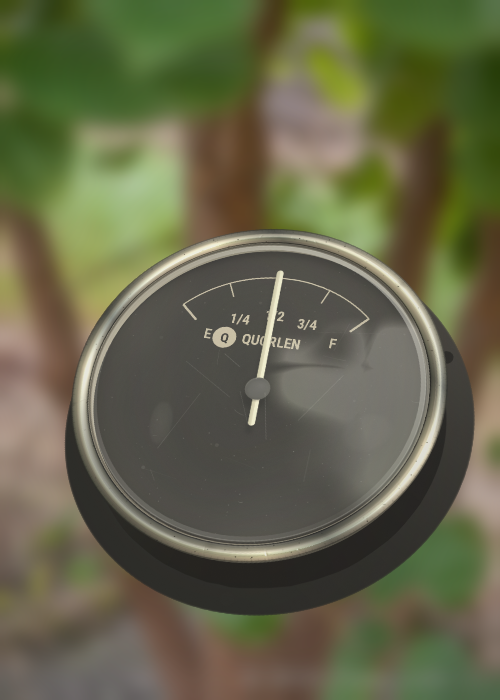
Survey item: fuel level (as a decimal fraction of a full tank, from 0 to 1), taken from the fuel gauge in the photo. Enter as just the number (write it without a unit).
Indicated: 0.5
